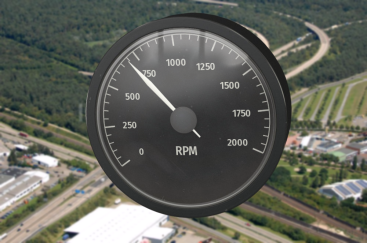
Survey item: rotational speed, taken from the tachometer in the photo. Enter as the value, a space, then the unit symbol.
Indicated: 700 rpm
